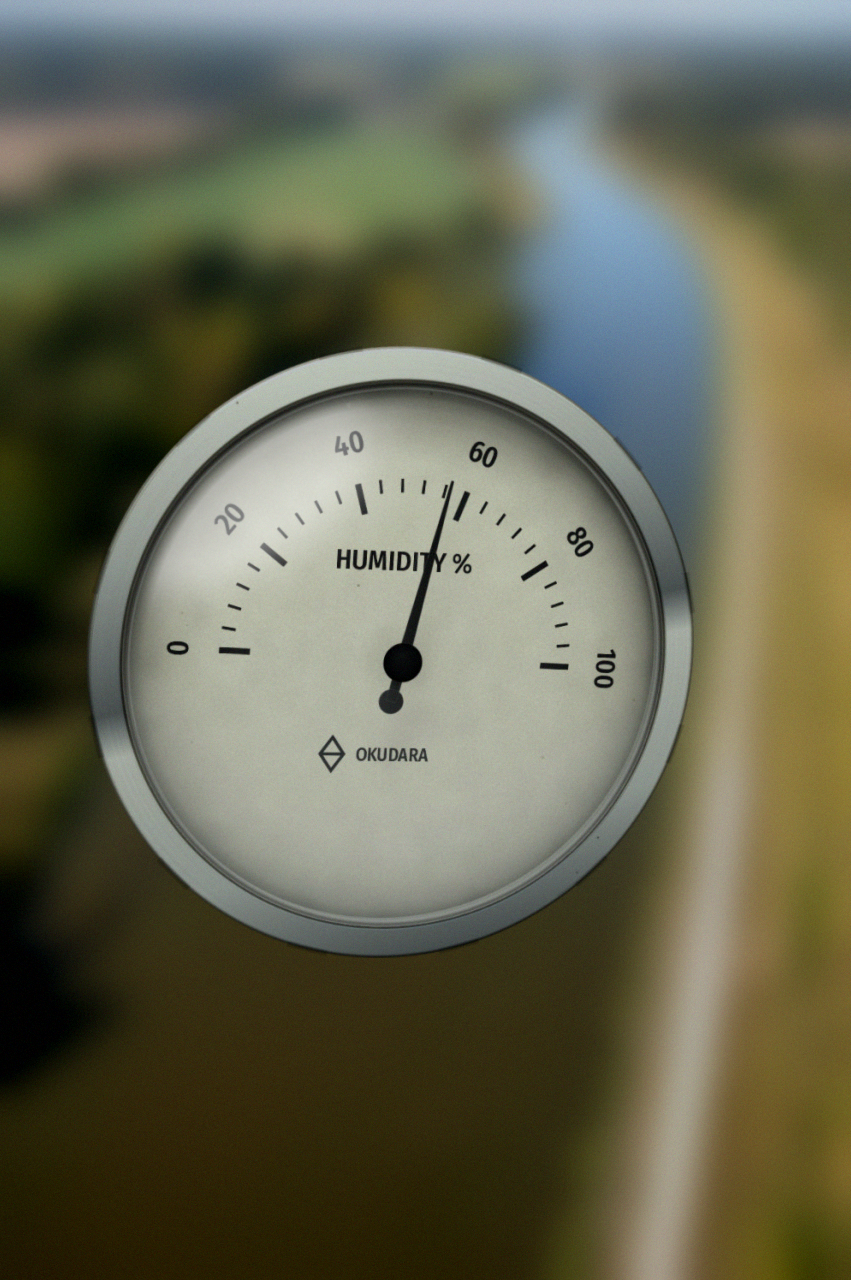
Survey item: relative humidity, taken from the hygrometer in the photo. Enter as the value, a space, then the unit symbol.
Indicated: 56 %
